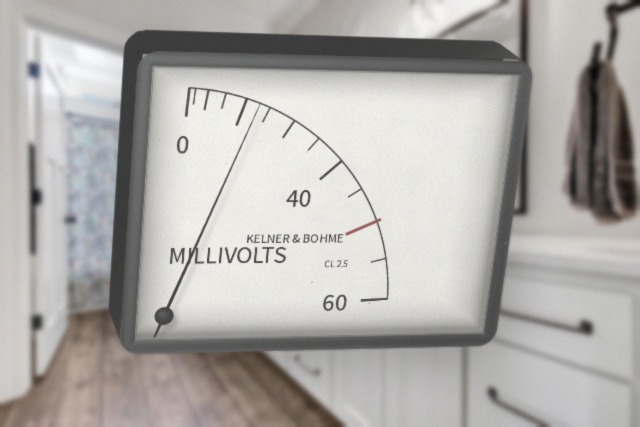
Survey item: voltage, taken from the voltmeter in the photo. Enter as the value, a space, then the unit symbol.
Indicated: 22.5 mV
